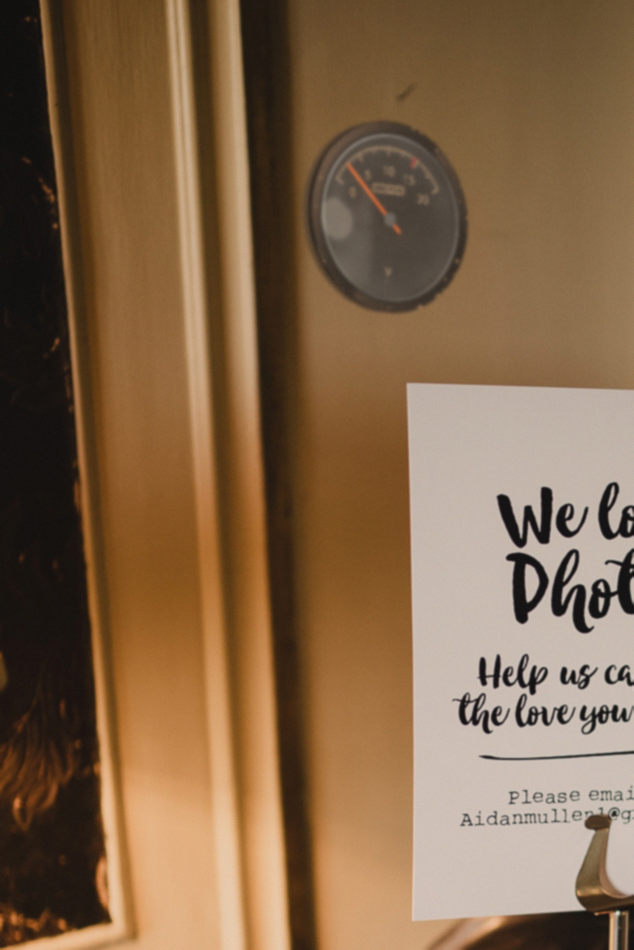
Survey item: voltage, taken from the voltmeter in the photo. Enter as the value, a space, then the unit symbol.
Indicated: 2.5 V
